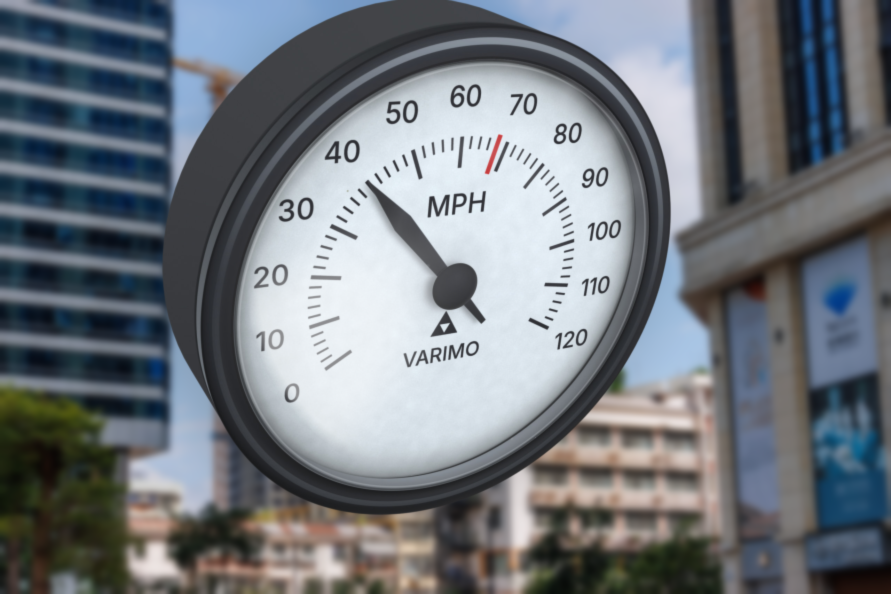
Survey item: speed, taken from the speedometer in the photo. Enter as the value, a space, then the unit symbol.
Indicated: 40 mph
